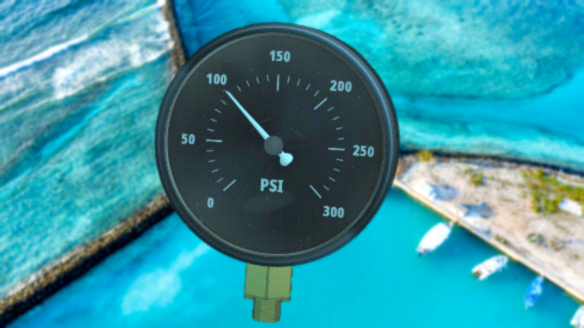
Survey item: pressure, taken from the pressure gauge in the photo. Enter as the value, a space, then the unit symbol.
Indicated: 100 psi
